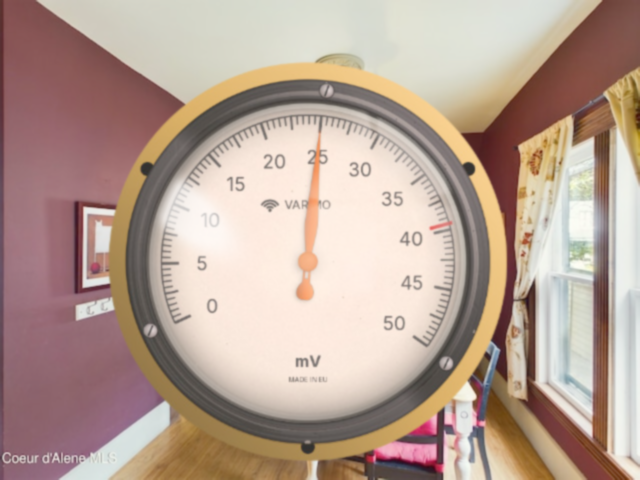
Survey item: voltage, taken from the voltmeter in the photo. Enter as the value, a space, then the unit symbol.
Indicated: 25 mV
